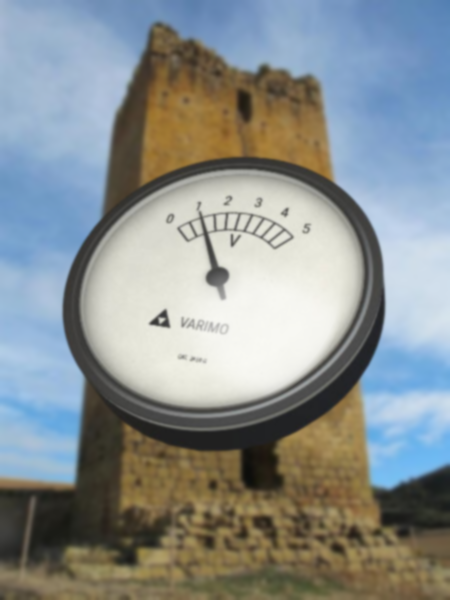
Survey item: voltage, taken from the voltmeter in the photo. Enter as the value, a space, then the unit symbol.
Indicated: 1 V
